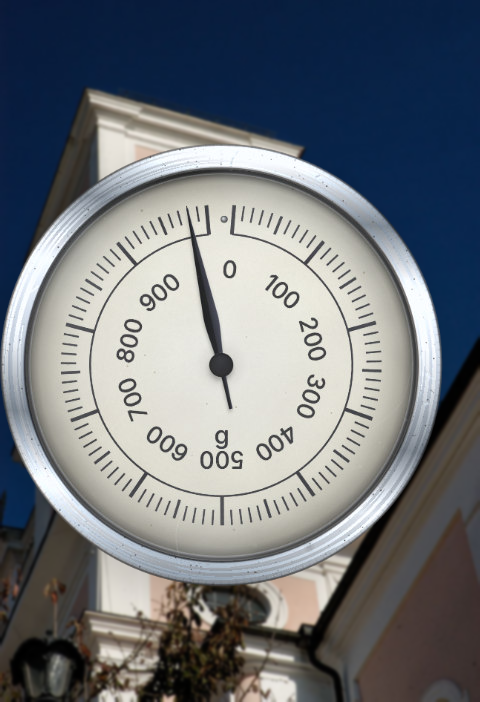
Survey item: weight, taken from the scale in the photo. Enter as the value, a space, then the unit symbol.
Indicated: 980 g
